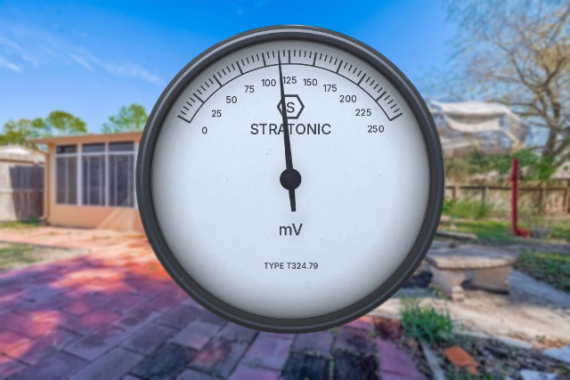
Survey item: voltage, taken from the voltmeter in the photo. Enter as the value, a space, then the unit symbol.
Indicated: 115 mV
